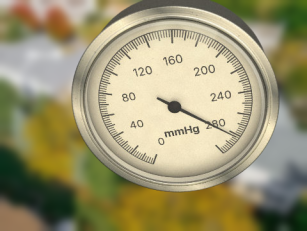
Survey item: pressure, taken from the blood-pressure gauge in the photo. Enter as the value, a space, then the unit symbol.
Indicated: 280 mmHg
